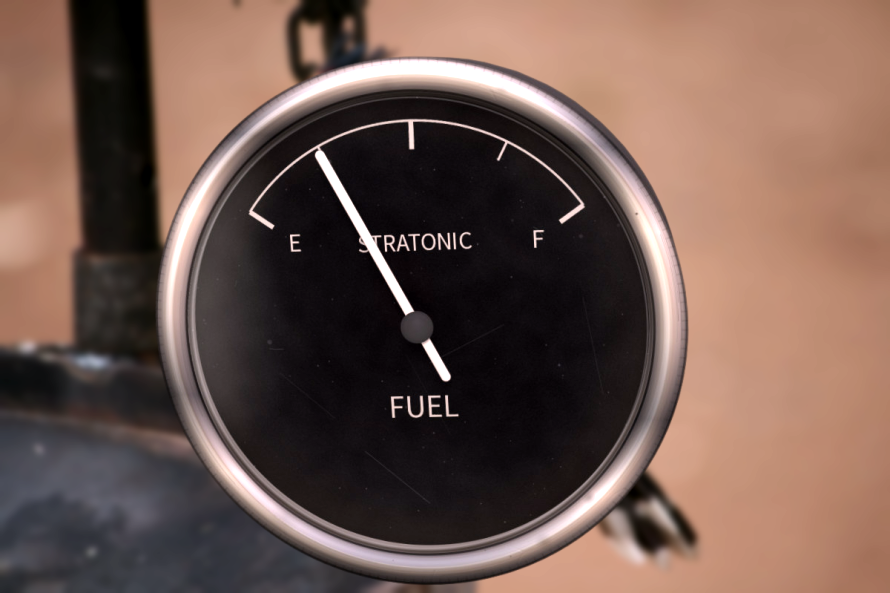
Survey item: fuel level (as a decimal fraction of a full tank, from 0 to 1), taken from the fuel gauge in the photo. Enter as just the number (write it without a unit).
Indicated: 0.25
